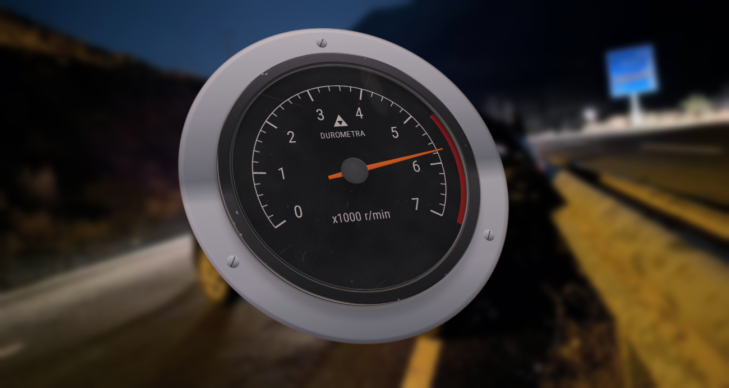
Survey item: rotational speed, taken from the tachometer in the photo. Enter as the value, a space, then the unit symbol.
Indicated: 5800 rpm
